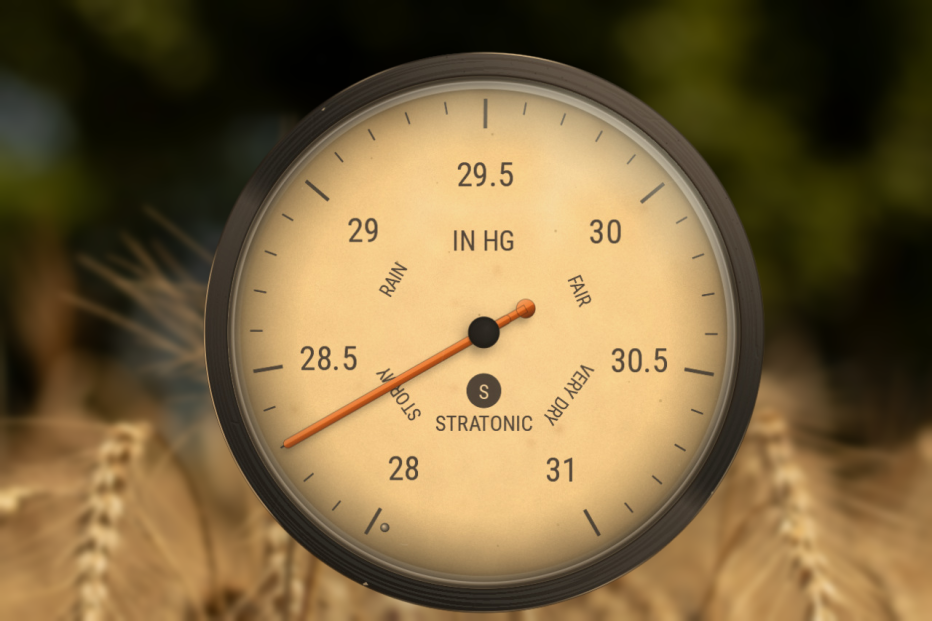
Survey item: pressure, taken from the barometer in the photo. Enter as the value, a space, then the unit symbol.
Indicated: 28.3 inHg
